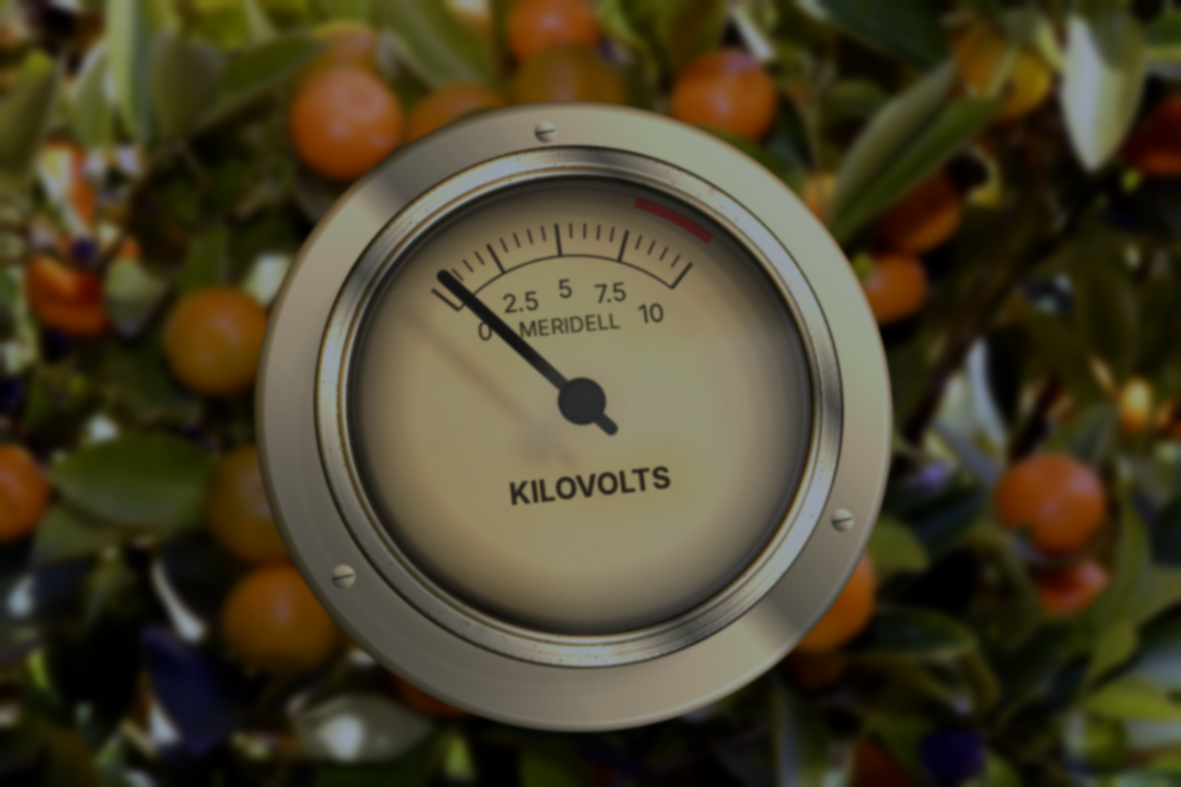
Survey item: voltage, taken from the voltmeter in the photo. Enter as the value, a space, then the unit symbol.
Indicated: 0.5 kV
